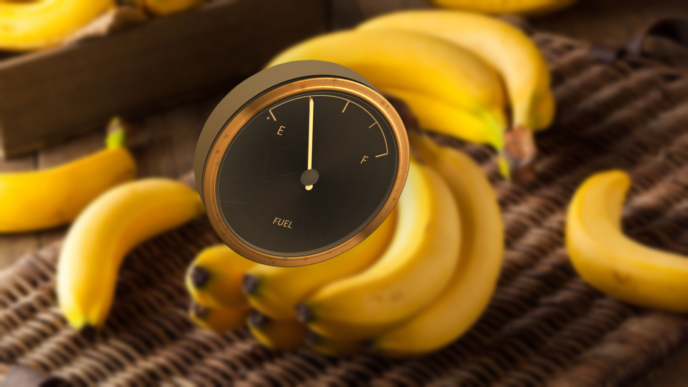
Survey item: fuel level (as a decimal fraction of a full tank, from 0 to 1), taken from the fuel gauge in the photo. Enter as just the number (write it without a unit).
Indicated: 0.25
